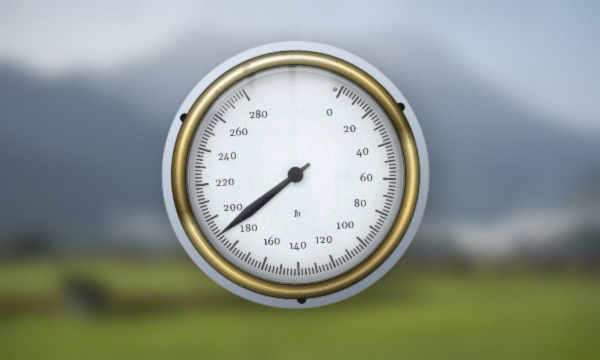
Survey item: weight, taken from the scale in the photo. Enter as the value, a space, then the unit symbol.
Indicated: 190 lb
